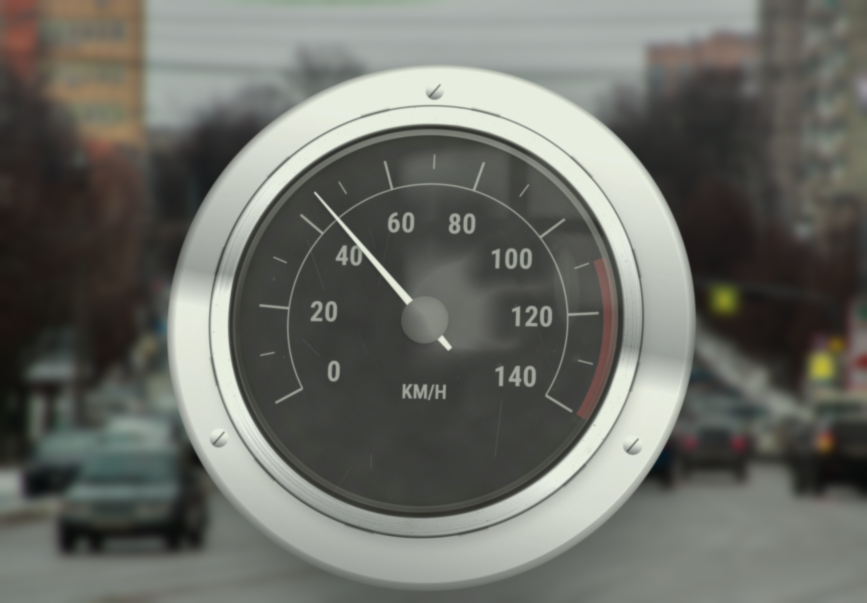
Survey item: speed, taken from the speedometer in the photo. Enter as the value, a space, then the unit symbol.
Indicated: 45 km/h
